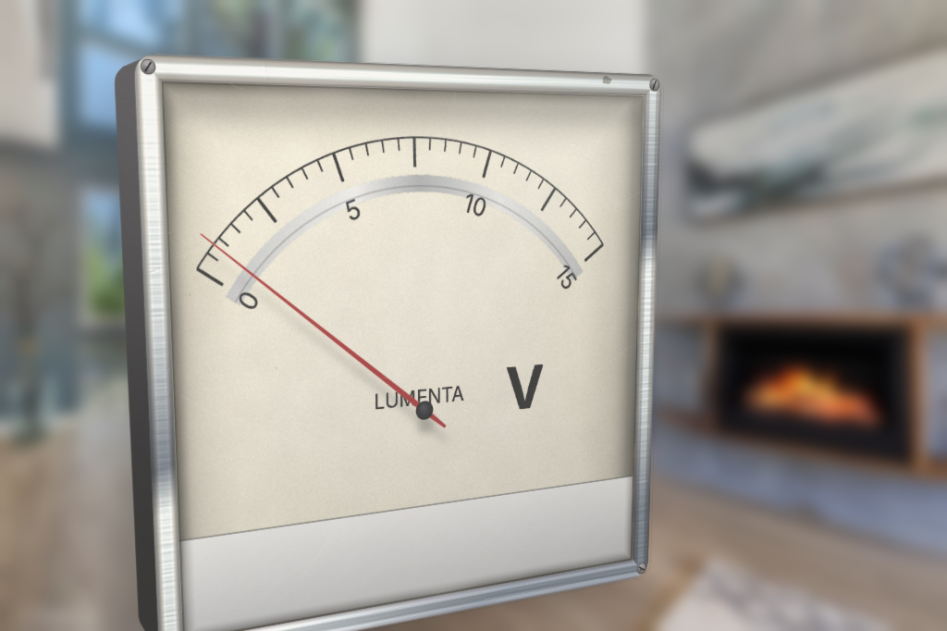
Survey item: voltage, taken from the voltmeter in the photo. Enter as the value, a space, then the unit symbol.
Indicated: 0.75 V
